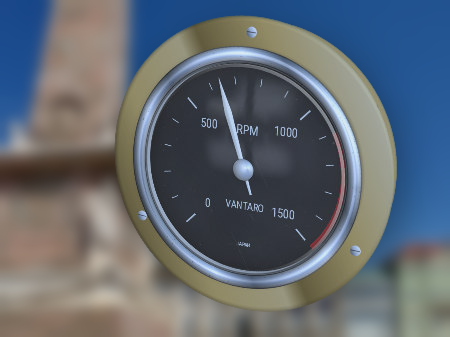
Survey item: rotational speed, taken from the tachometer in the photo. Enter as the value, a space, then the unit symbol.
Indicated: 650 rpm
